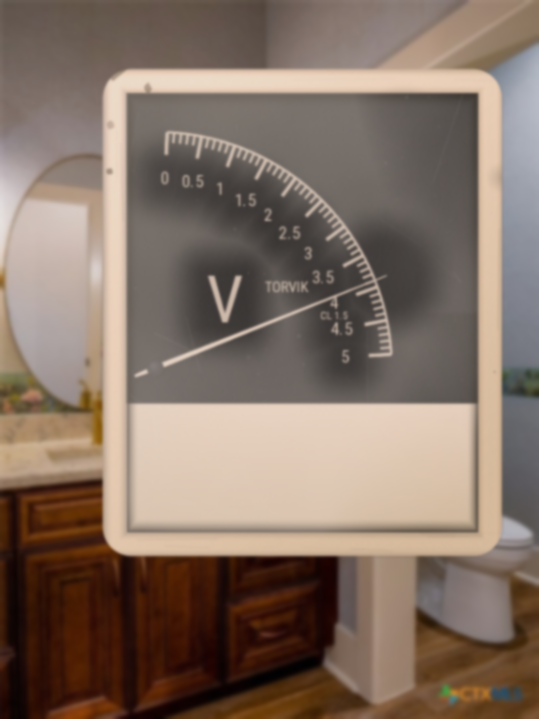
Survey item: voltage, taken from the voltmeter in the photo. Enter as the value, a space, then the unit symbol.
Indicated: 3.9 V
